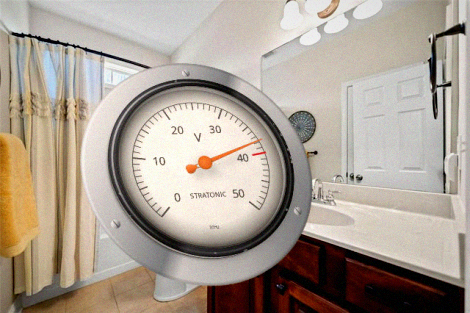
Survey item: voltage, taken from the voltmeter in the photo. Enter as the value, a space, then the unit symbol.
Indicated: 38 V
